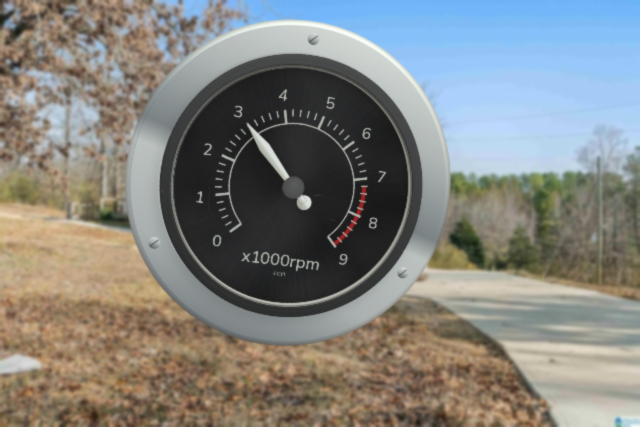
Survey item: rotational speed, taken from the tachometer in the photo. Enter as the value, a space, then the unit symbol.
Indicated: 3000 rpm
